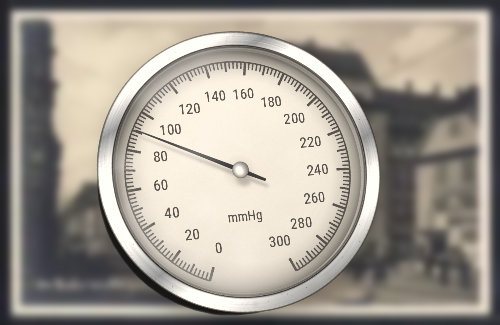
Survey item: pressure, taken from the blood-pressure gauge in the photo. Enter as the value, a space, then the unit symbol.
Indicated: 90 mmHg
